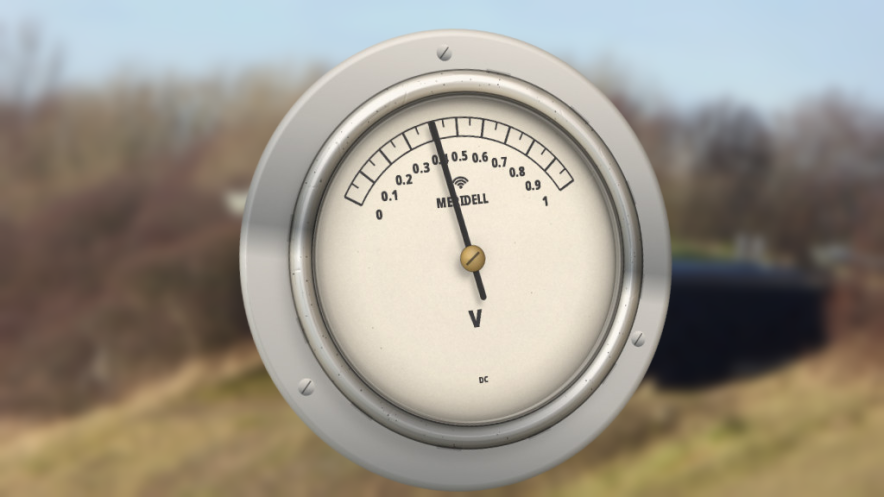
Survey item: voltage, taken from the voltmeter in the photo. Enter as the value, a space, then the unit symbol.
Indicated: 0.4 V
